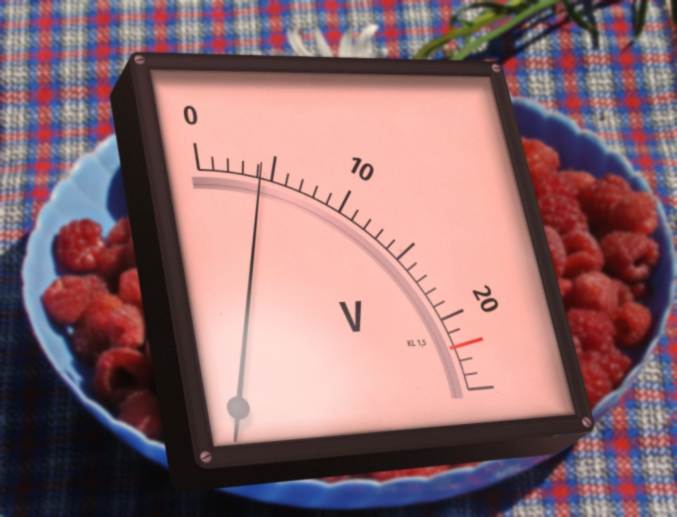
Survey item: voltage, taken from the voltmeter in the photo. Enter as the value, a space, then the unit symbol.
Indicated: 4 V
